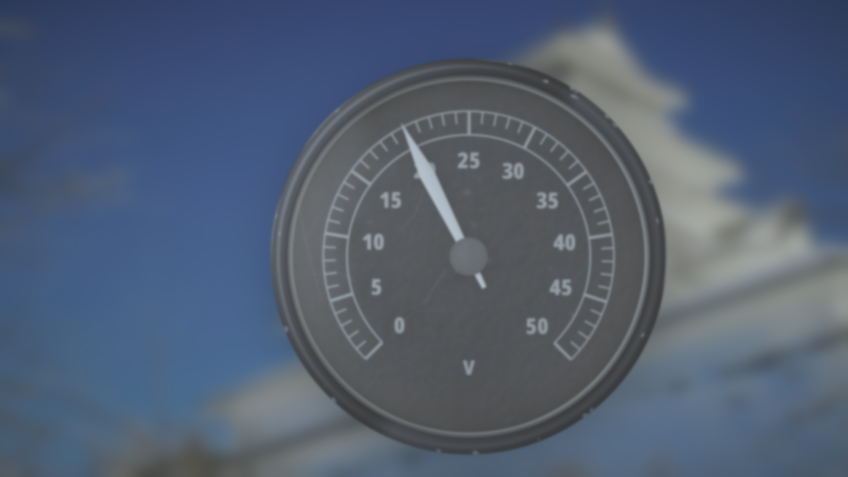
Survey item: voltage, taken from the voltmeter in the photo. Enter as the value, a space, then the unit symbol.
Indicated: 20 V
